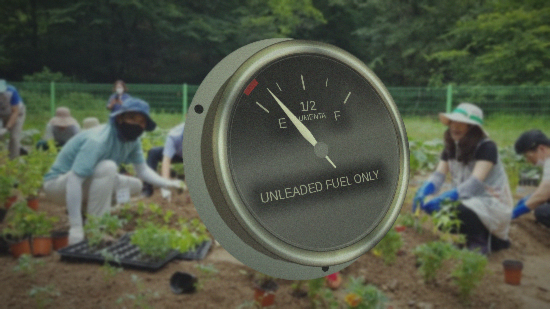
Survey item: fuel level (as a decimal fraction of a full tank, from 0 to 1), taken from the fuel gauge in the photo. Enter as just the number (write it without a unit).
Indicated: 0.125
